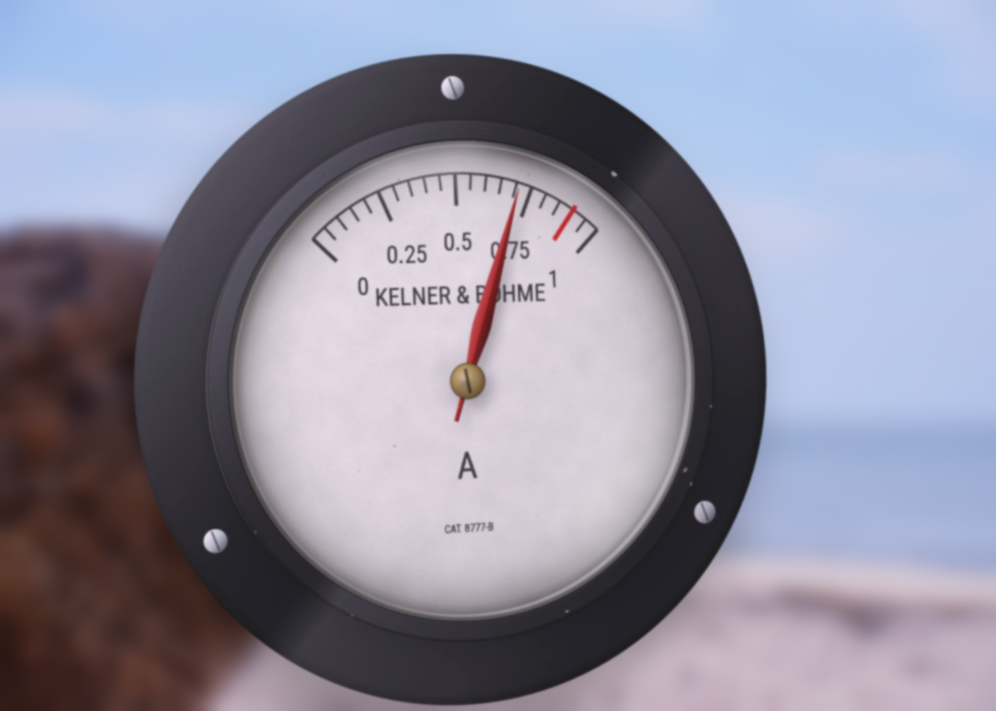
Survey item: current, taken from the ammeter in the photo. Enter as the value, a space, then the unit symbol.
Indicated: 0.7 A
